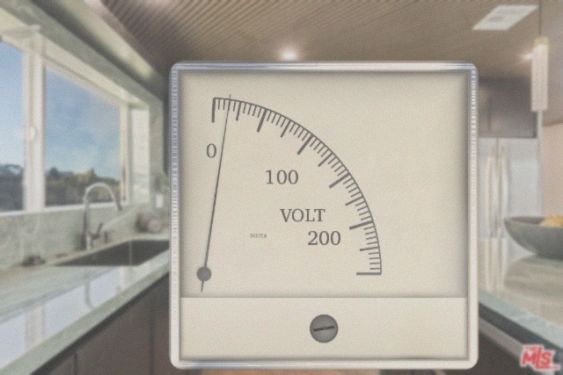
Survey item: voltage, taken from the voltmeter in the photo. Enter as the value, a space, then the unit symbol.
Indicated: 15 V
